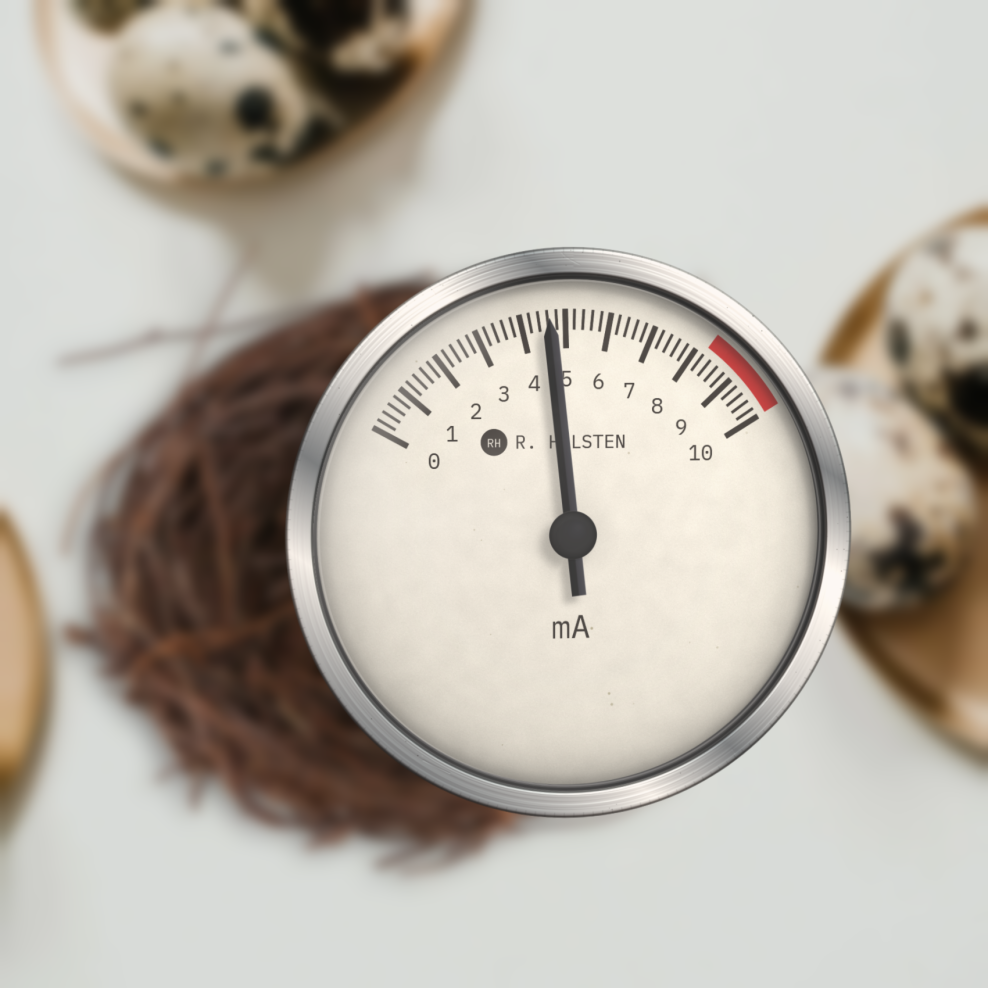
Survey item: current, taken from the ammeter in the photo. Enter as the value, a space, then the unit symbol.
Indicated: 4.6 mA
